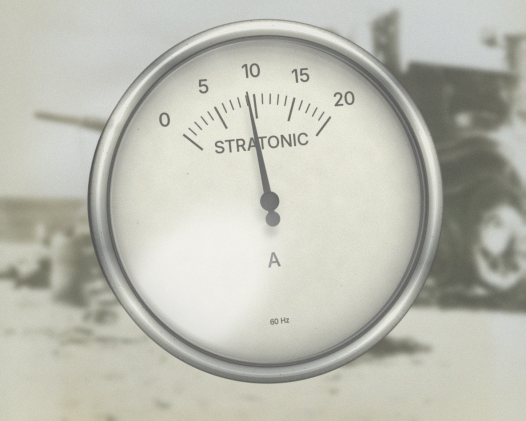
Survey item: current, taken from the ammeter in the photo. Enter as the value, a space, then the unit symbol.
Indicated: 9 A
